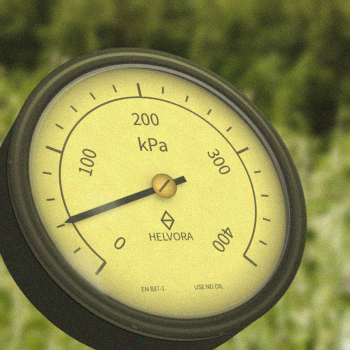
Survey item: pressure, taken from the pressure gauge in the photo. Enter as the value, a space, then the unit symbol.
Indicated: 40 kPa
